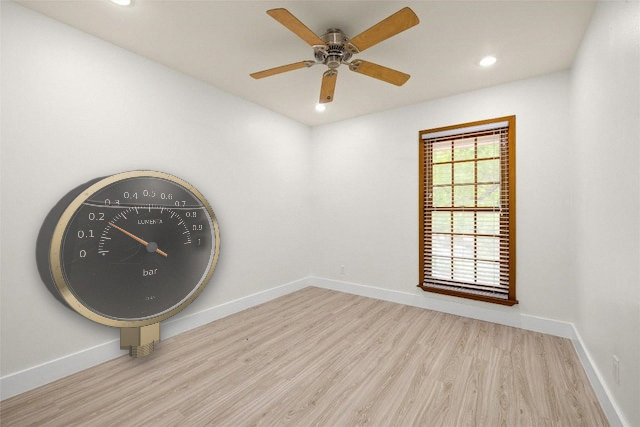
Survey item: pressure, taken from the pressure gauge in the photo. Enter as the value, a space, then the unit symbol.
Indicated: 0.2 bar
